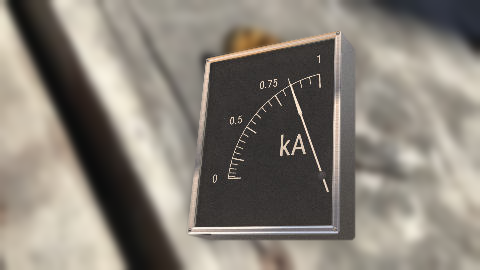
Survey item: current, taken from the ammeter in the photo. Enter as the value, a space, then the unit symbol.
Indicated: 0.85 kA
